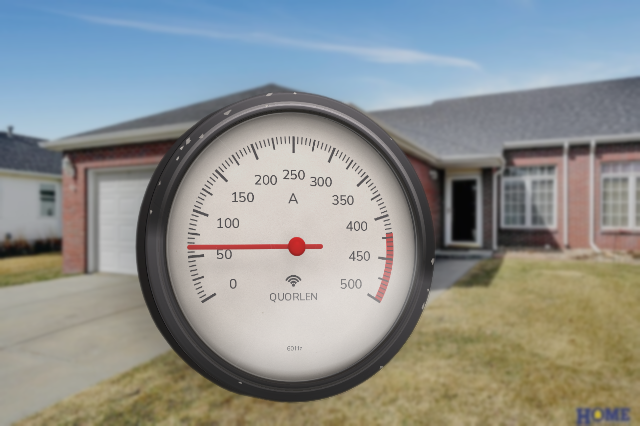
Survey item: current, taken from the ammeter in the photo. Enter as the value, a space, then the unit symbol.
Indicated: 60 A
